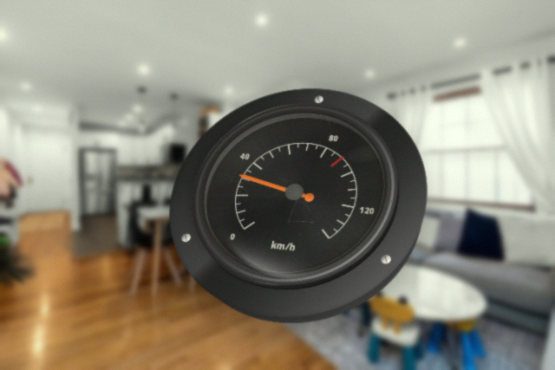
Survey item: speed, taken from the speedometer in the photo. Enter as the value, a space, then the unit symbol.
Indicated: 30 km/h
